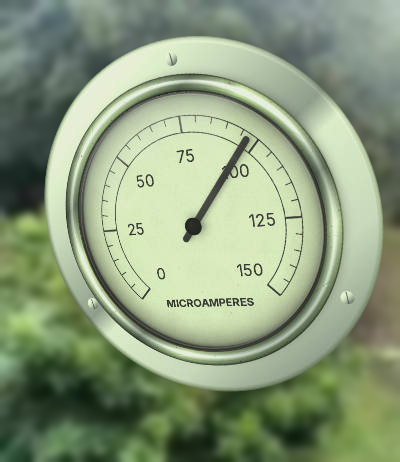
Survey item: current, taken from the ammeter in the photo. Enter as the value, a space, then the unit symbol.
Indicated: 97.5 µA
